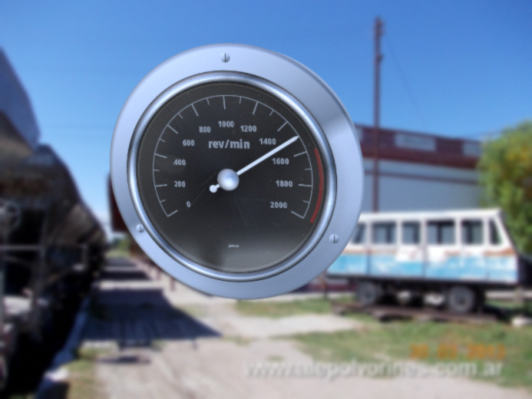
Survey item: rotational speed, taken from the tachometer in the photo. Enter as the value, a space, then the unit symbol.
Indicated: 1500 rpm
